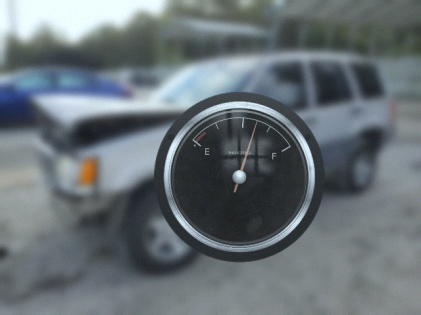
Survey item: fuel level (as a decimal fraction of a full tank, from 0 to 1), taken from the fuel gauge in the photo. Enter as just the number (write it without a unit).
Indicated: 0.625
